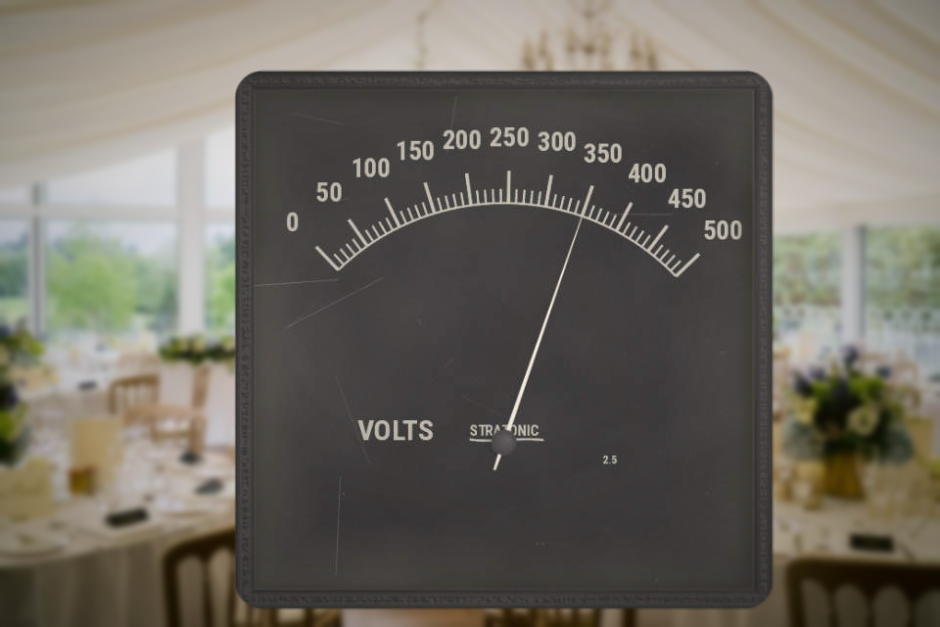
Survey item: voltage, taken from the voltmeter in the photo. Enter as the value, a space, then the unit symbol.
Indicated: 350 V
